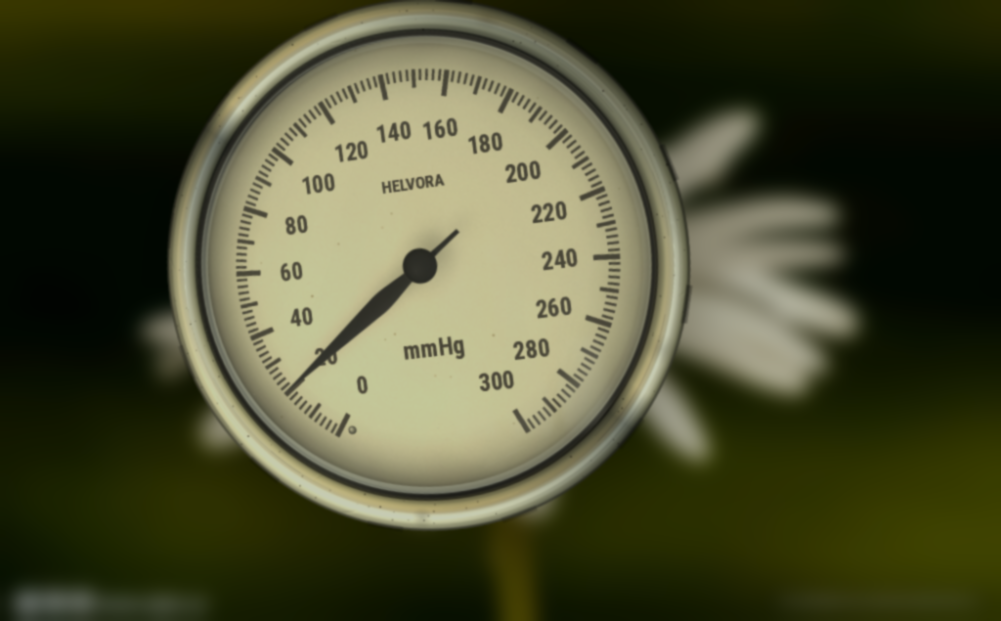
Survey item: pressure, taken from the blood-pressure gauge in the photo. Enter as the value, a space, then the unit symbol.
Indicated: 20 mmHg
